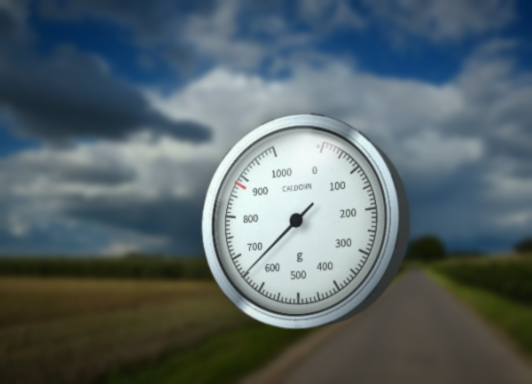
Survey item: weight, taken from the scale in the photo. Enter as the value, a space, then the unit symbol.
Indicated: 650 g
